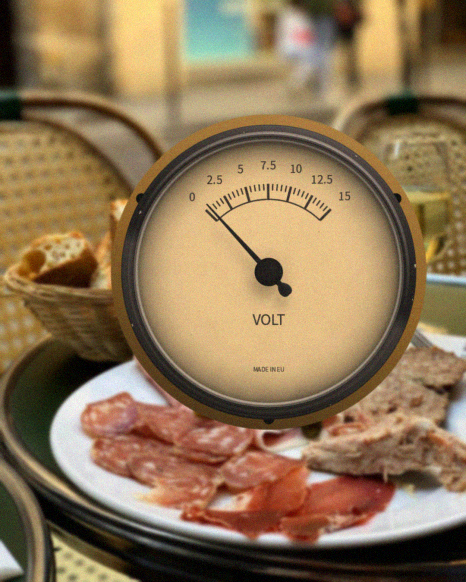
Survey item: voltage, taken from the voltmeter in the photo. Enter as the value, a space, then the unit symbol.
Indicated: 0.5 V
